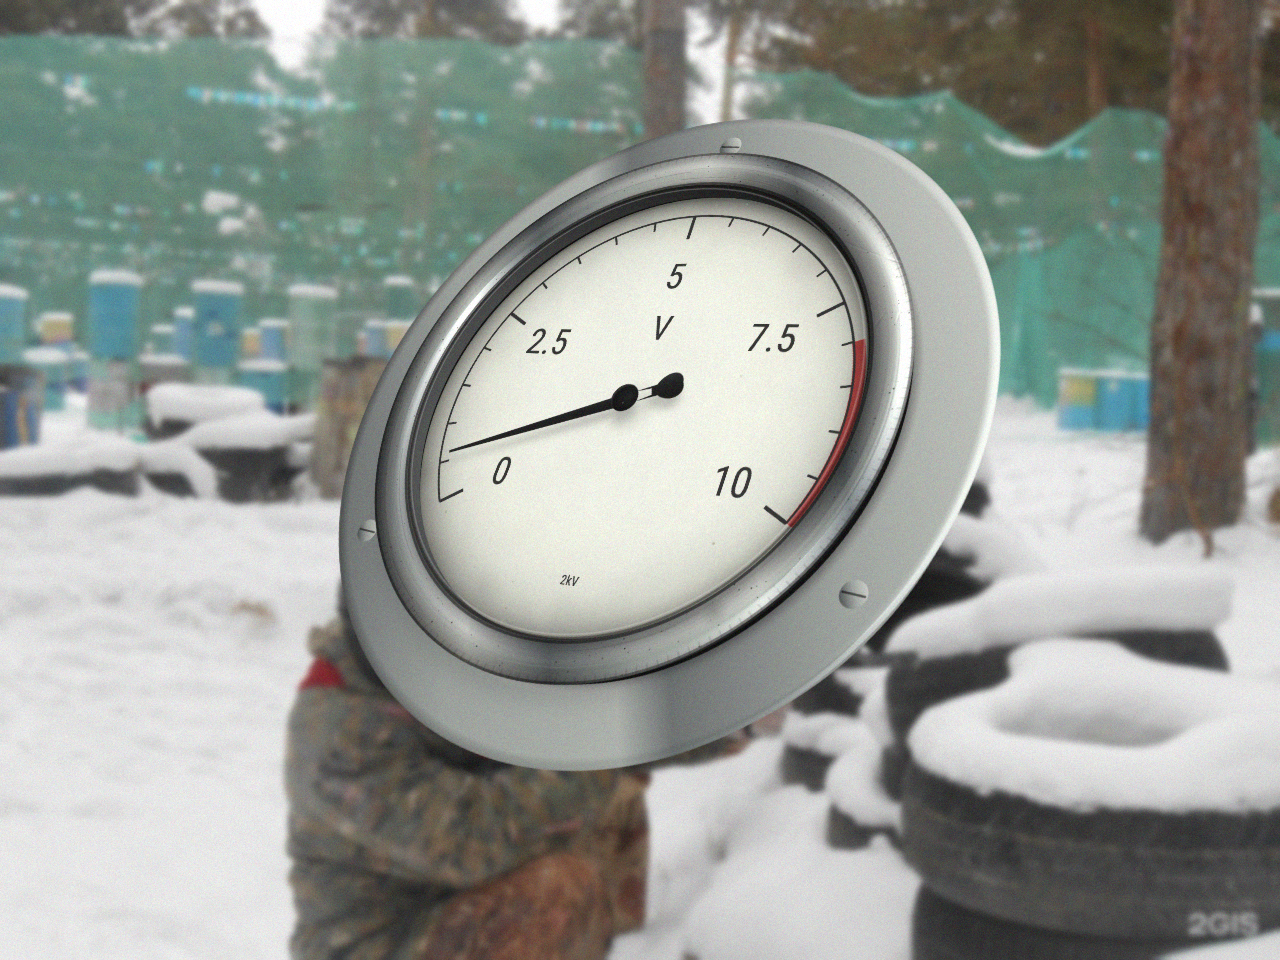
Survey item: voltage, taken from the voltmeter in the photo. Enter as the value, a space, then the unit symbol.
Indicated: 0.5 V
